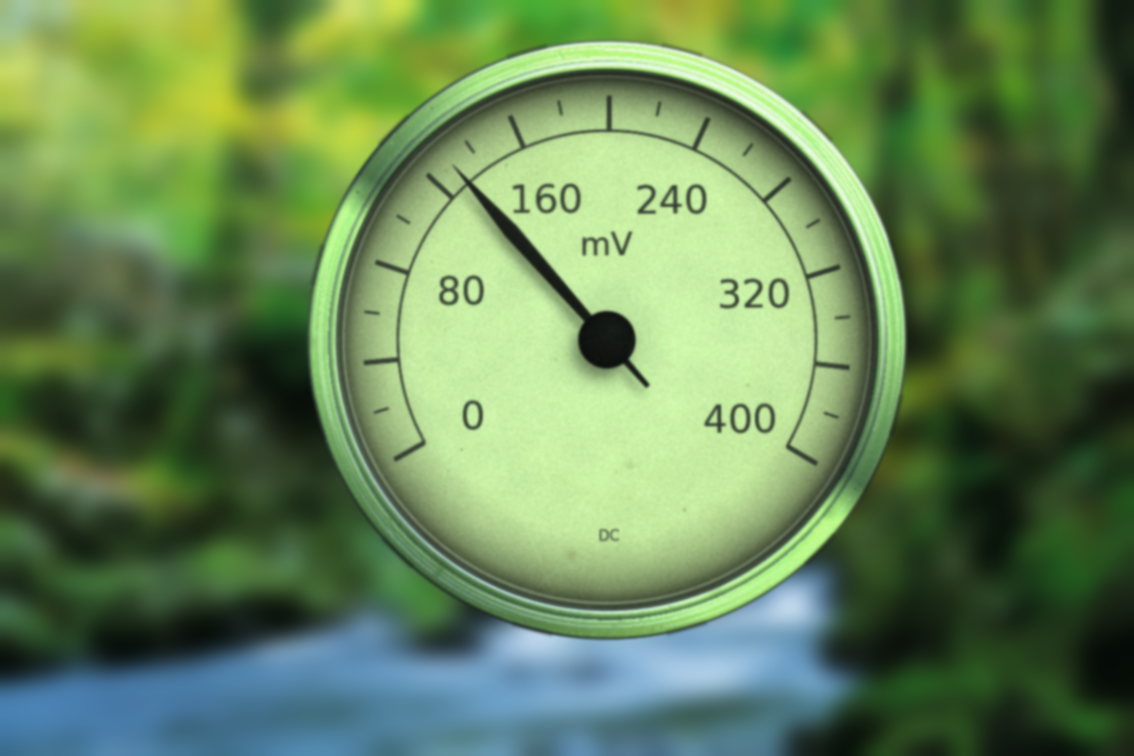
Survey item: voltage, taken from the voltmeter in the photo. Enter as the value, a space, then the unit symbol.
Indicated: 130 mV
